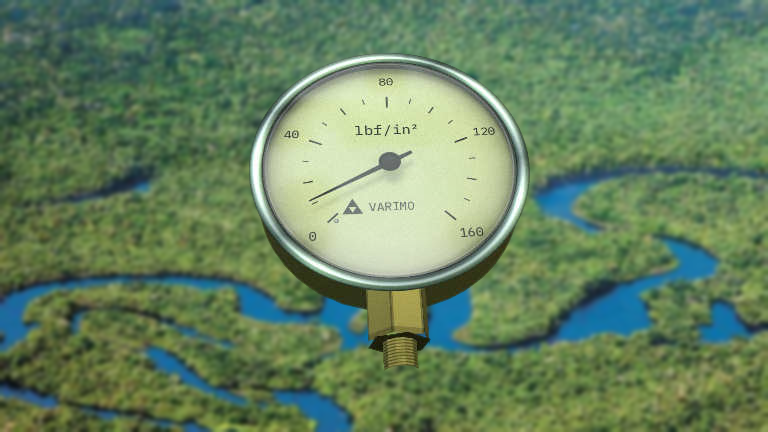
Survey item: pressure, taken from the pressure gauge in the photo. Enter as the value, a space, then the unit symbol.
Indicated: 10 psi
